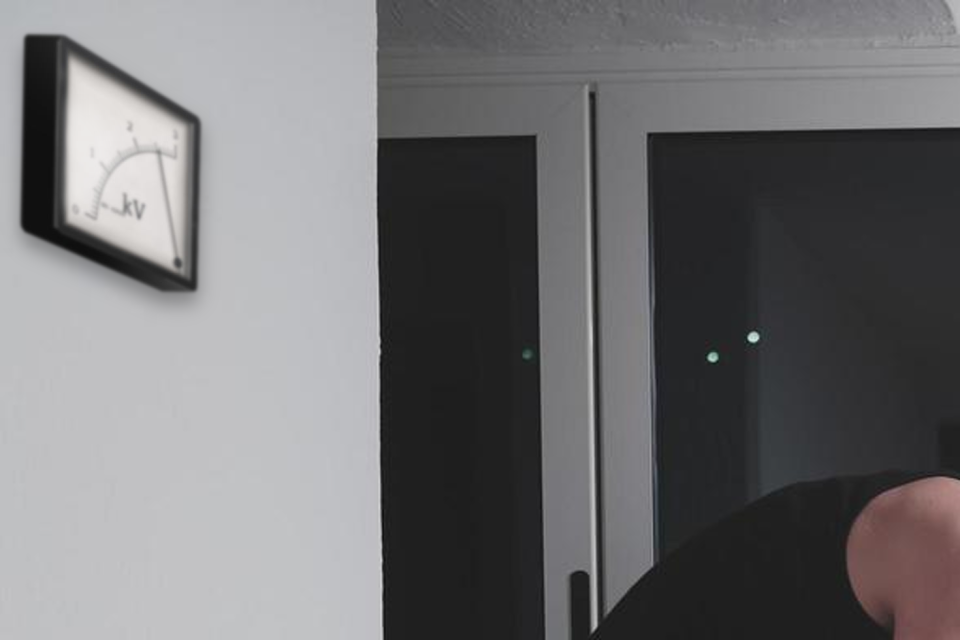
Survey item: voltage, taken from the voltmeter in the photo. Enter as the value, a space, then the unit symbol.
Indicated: 2.5 kV
